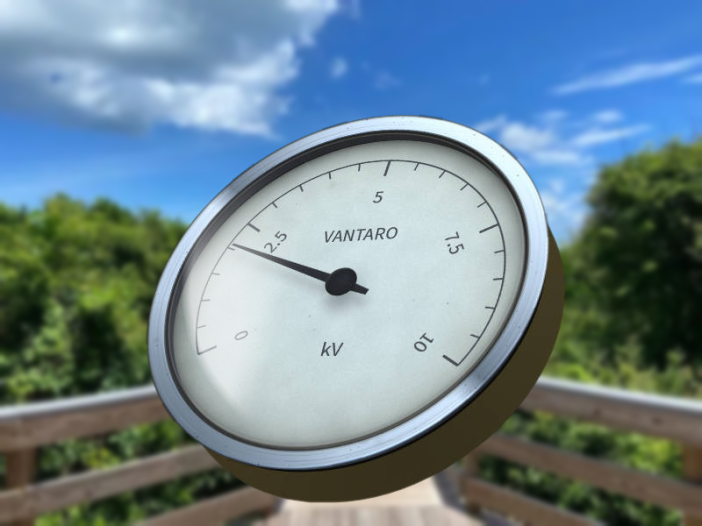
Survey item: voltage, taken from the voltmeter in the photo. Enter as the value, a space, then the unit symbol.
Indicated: 2 kV
